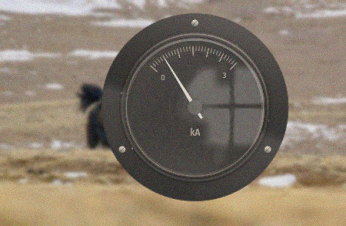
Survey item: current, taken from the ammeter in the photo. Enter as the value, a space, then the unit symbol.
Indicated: 0.5 kA
